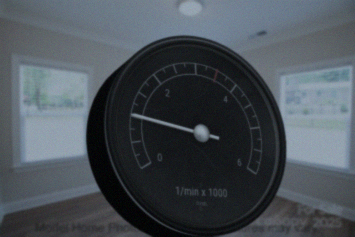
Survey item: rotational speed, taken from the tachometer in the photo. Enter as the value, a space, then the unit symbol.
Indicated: 1000 rpm
